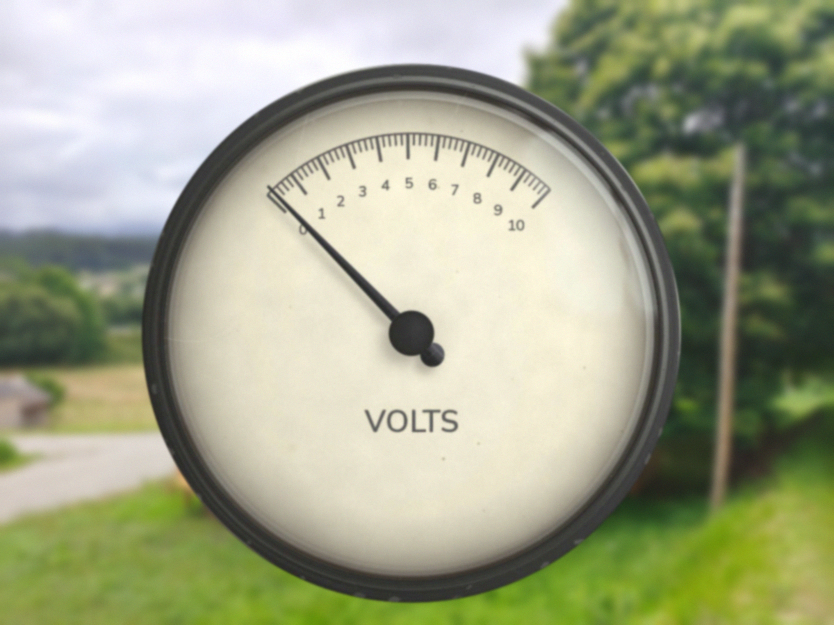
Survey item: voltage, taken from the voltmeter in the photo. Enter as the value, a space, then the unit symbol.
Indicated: 0.2 V
